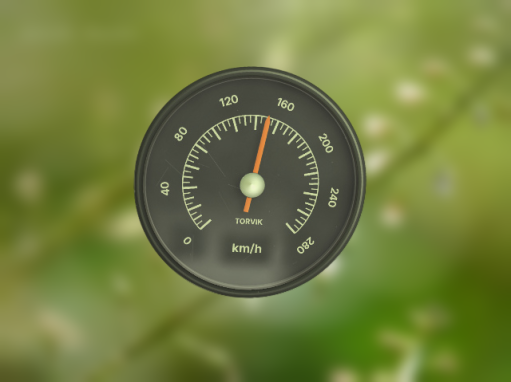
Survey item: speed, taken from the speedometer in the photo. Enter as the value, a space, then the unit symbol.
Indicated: 150 km/h
